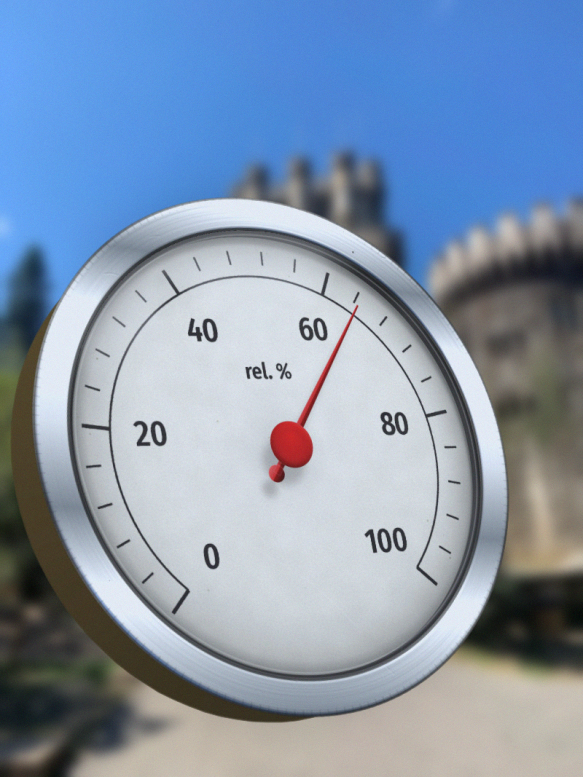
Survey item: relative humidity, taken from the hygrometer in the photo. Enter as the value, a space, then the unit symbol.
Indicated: 64 %
